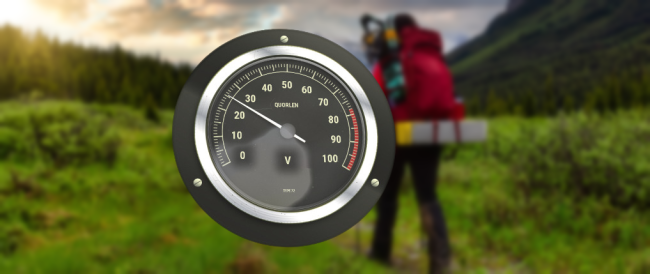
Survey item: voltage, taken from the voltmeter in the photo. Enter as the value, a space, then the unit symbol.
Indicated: 25 V
